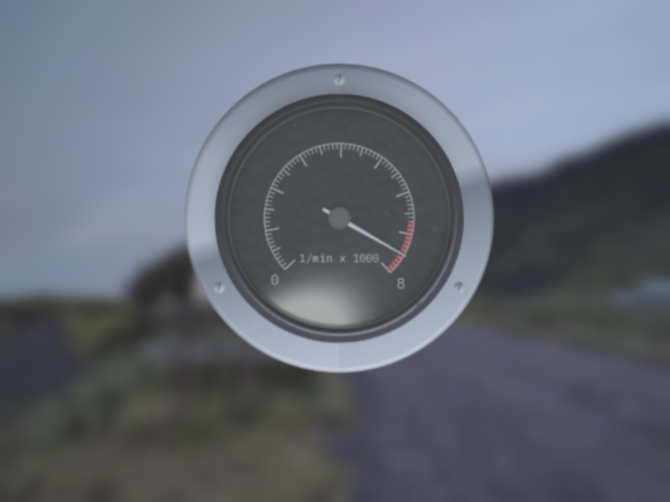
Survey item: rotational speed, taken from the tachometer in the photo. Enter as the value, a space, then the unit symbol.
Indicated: 7500 rpm
